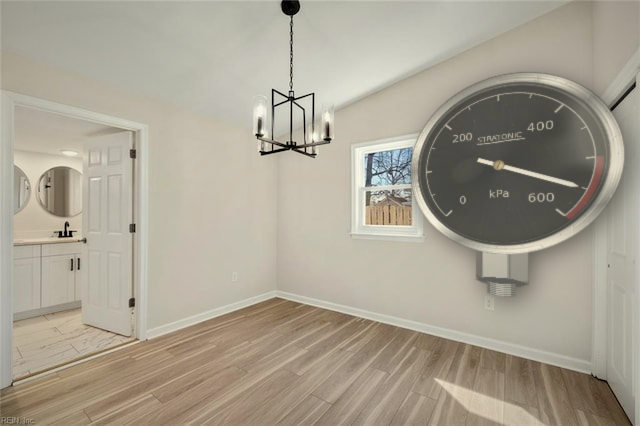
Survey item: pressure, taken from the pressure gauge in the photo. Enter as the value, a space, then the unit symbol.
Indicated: 550 kPa
